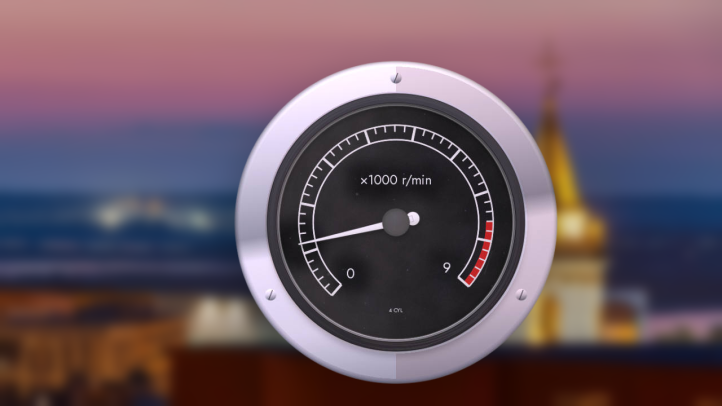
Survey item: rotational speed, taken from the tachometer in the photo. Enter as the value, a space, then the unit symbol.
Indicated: 1200 rpm
